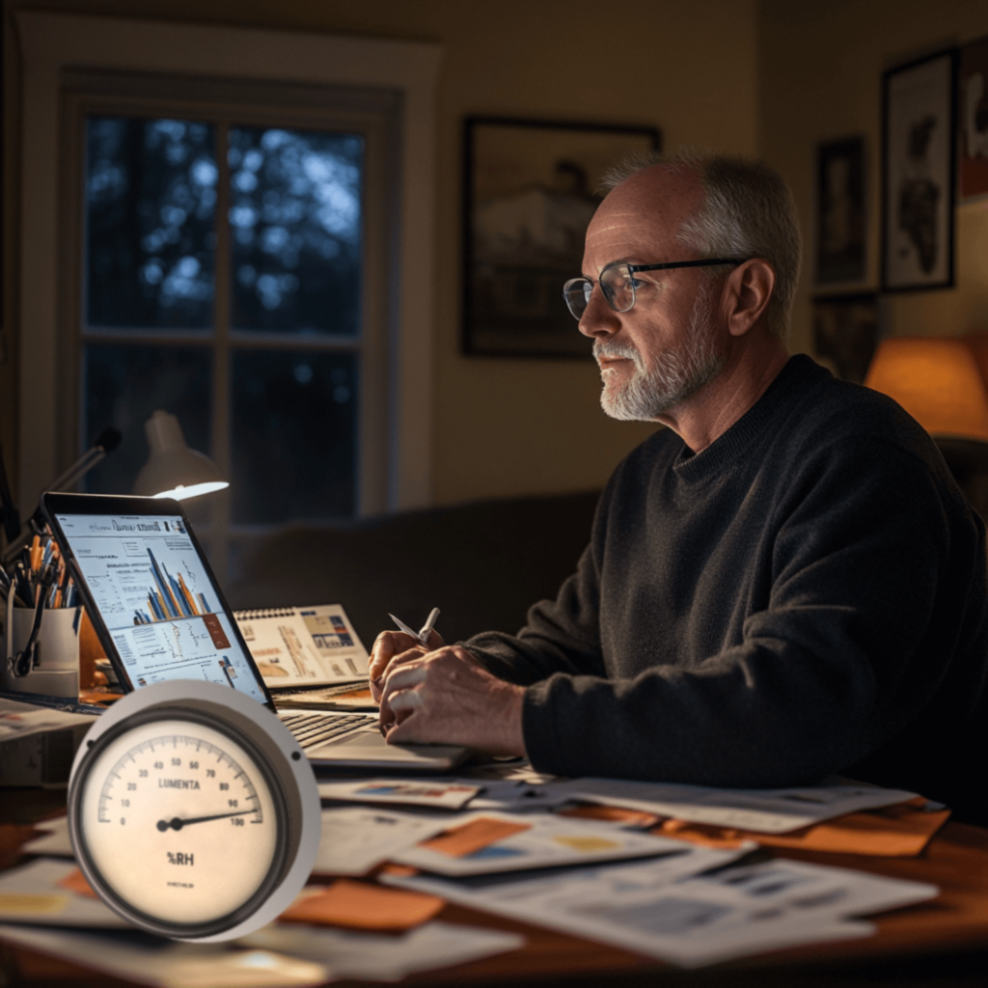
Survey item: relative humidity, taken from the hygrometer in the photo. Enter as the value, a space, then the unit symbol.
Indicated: 95 %
